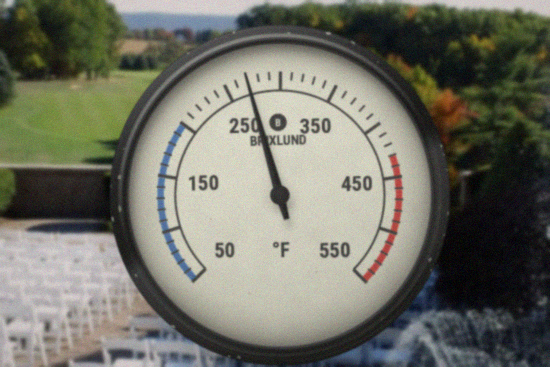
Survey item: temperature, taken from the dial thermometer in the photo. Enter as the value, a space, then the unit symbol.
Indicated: 270 °F
